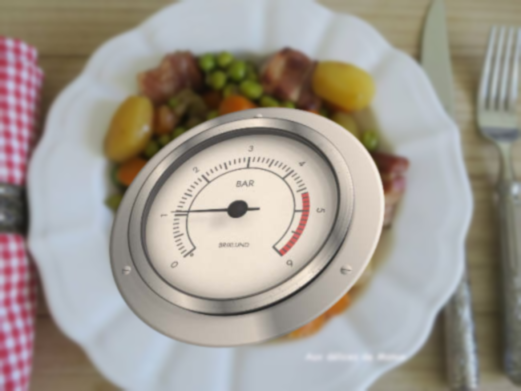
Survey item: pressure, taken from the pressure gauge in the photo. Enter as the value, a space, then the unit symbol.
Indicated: 1 bar
